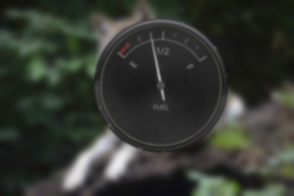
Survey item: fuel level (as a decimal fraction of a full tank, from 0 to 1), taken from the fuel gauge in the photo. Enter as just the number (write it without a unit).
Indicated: 0.375
